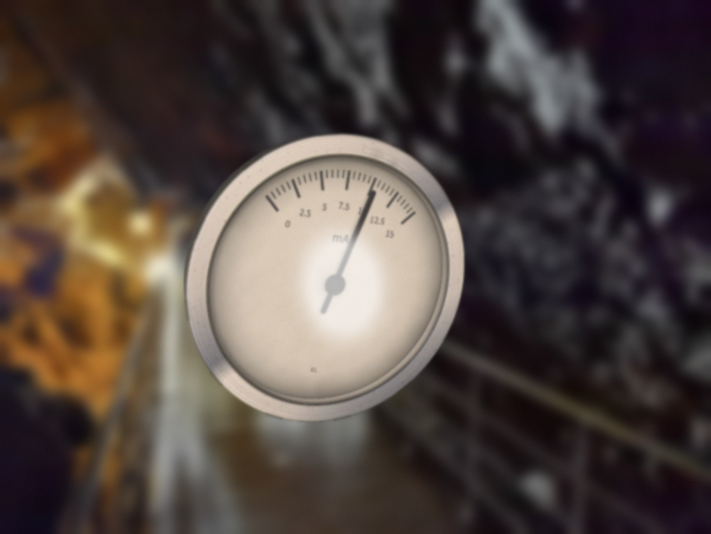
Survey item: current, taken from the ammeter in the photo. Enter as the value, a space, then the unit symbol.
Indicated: 10 mA
